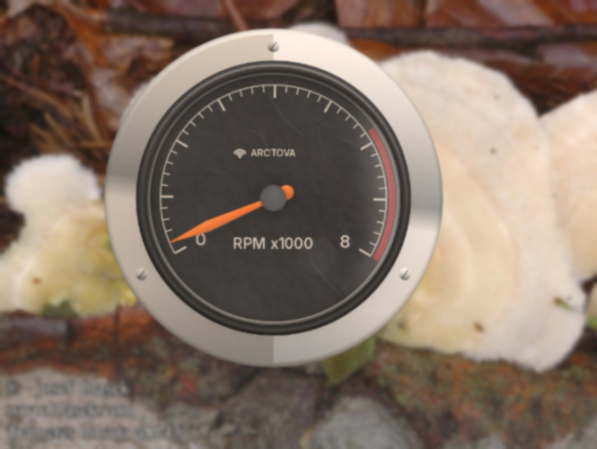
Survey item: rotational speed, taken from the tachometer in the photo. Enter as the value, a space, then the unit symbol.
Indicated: 200 rpm
